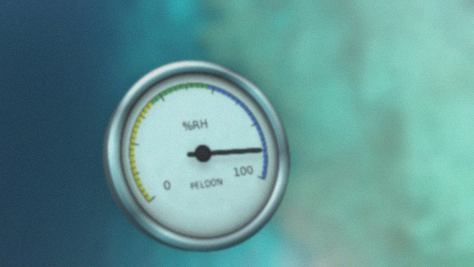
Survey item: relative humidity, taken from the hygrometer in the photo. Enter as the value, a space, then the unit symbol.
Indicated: 90 %
